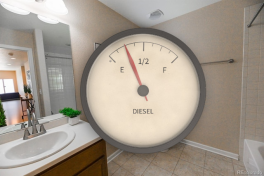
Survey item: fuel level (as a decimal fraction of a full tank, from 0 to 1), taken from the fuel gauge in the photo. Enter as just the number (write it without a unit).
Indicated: 0.25
